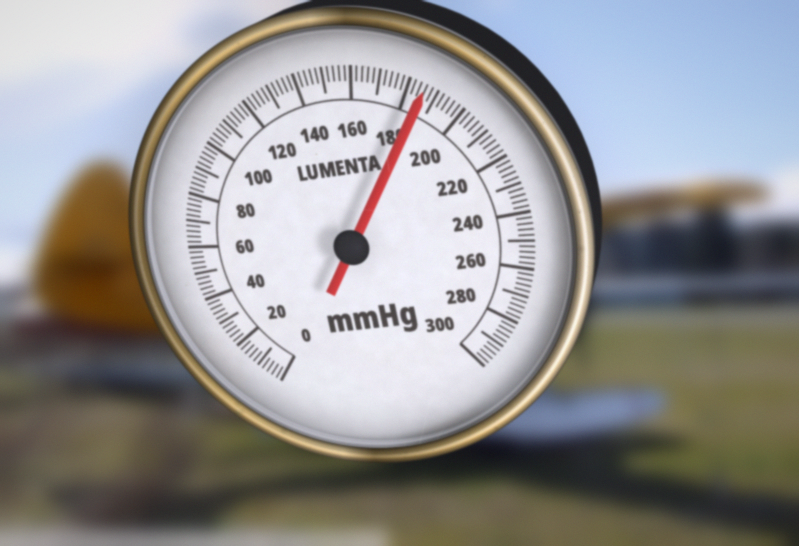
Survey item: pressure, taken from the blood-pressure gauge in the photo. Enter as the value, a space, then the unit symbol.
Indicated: 186 mmHg
